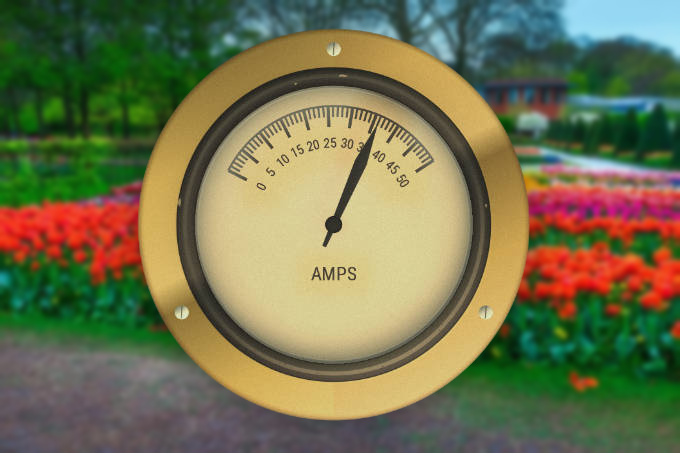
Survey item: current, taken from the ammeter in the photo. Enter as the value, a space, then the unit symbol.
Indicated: 36 A
